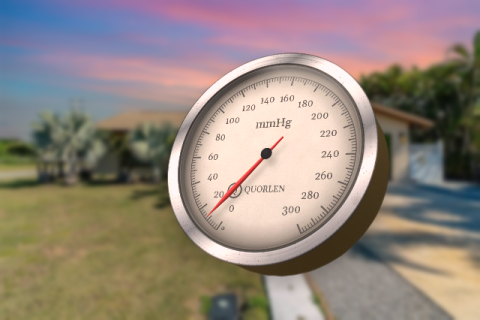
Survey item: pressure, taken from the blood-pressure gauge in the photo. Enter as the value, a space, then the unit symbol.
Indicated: 10 mmHg
